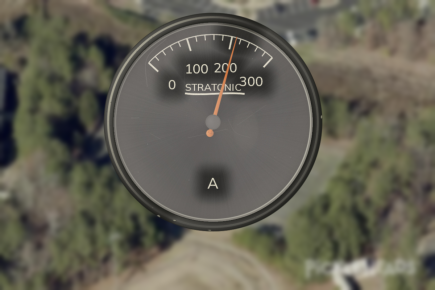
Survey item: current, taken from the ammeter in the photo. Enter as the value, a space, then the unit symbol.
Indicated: 210 A
